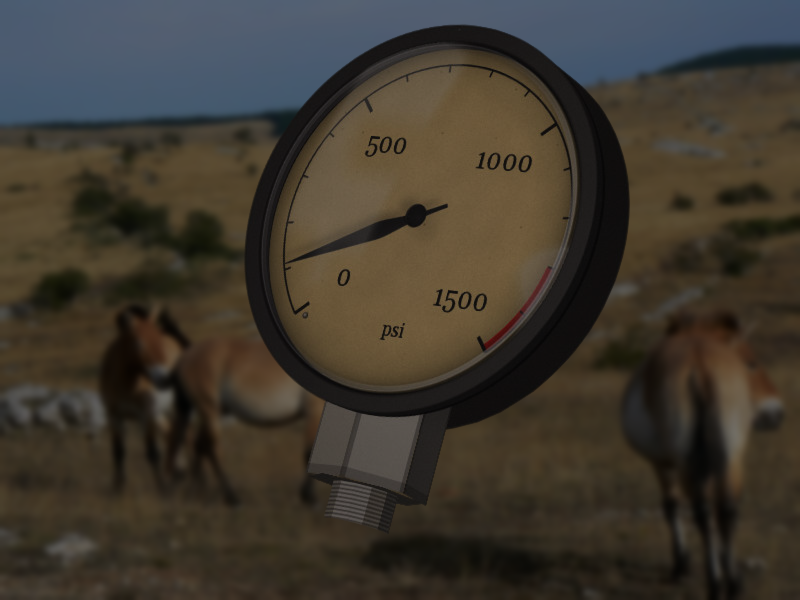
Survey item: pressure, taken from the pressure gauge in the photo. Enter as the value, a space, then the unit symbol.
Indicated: 100 psi
